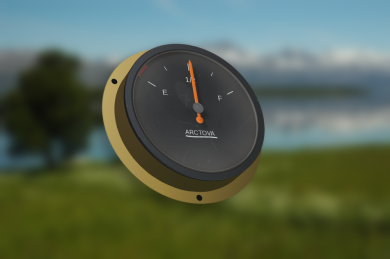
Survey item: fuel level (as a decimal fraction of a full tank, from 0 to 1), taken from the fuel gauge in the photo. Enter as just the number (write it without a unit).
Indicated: 0.5
